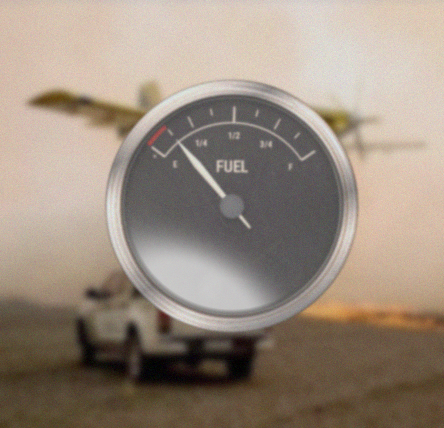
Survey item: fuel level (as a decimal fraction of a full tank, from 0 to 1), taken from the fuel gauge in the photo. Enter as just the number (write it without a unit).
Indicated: 0.125
